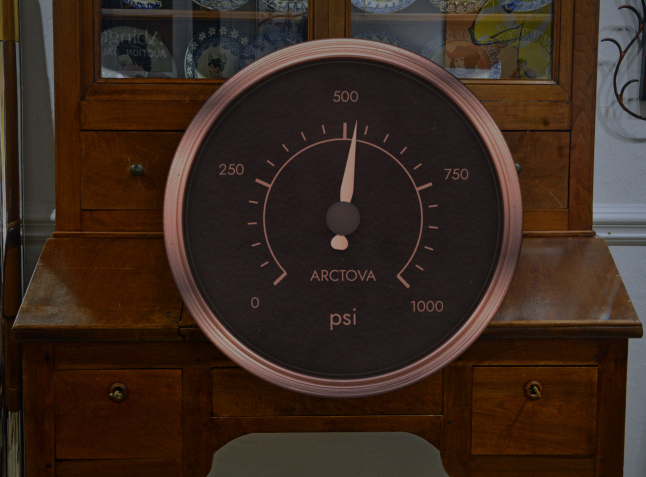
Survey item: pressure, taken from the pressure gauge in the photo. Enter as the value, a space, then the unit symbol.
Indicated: 525 psi
